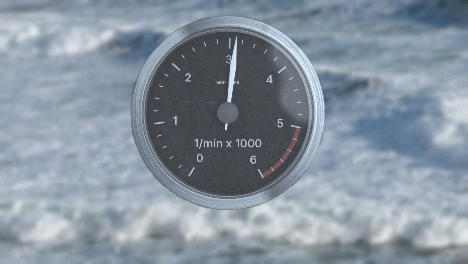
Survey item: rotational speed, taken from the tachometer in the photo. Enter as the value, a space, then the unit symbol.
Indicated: 3100 rpm
